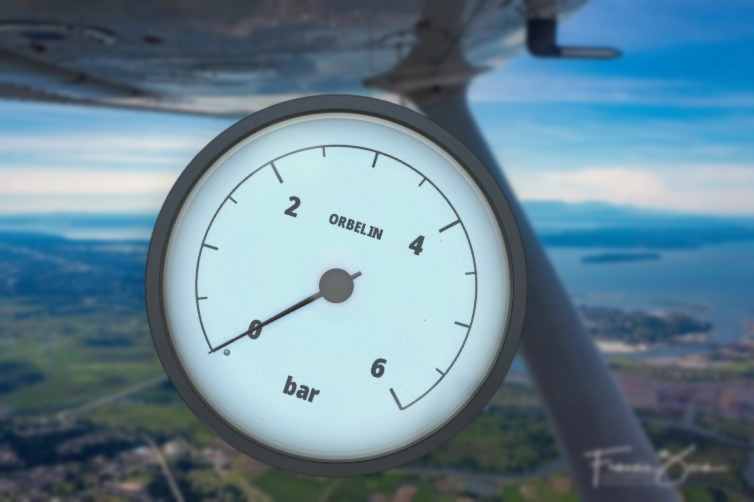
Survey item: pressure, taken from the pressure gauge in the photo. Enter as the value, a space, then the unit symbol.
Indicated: 0 bar
